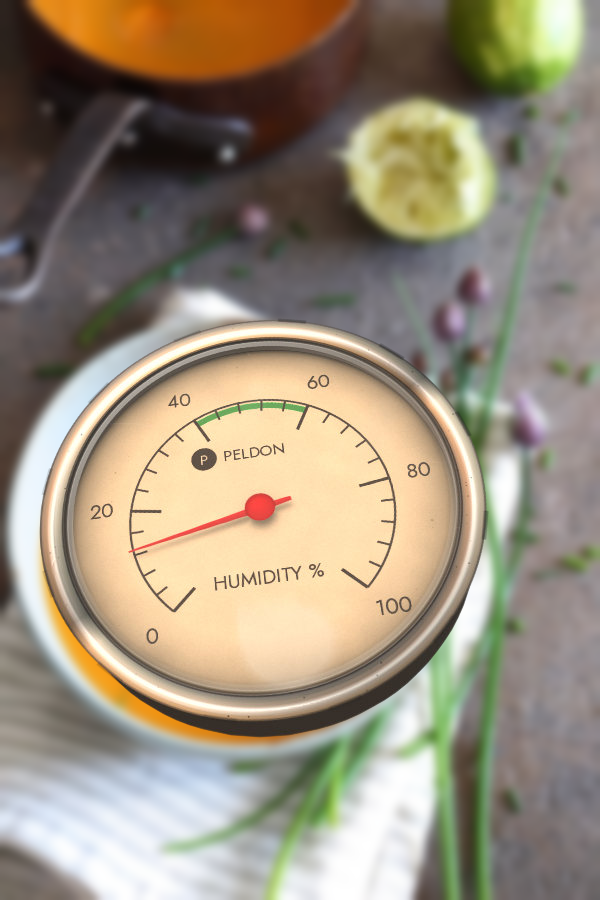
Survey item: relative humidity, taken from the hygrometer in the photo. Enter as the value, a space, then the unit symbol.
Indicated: 12 %
